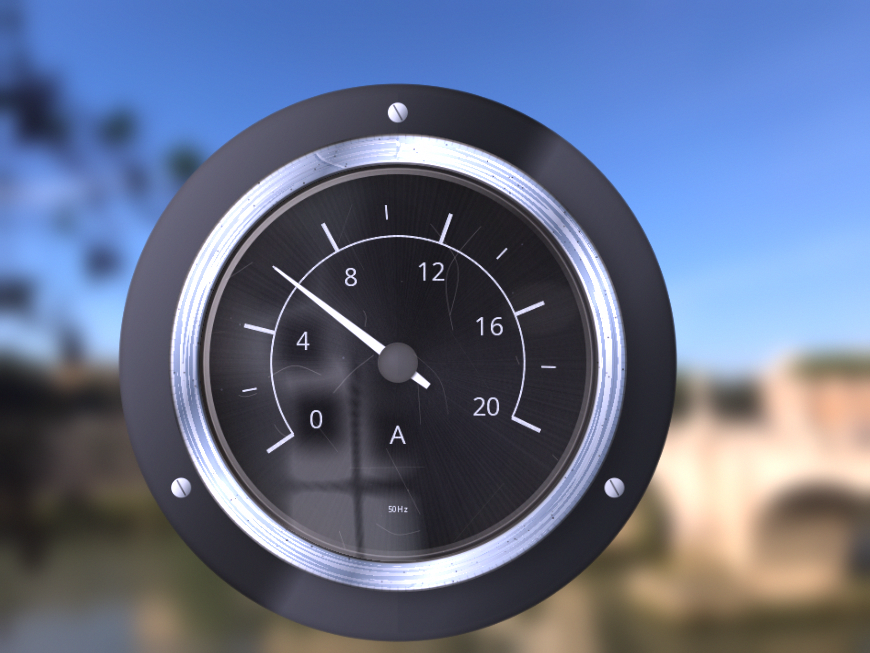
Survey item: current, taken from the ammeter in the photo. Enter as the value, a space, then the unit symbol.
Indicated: 6 A
